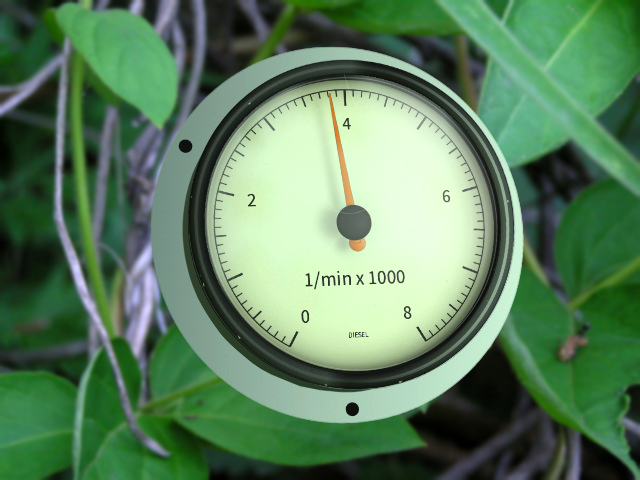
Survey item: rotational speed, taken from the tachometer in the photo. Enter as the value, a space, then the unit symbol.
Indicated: 3800 rpm
